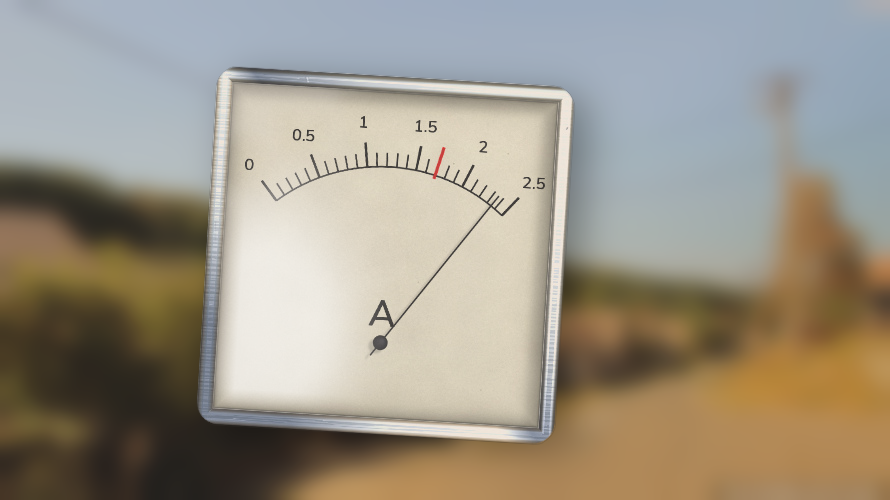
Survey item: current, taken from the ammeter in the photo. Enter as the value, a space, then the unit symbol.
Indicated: 2.35 A
